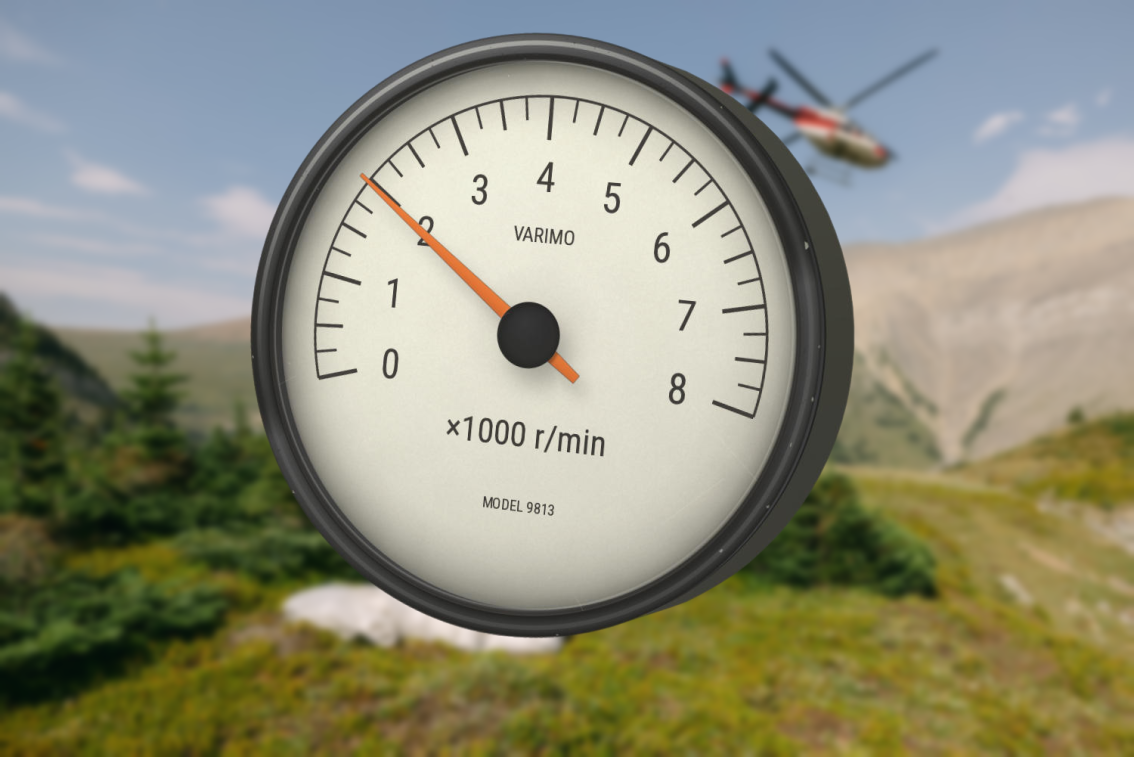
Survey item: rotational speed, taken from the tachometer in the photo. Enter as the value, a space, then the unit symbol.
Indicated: 2000 rpm
